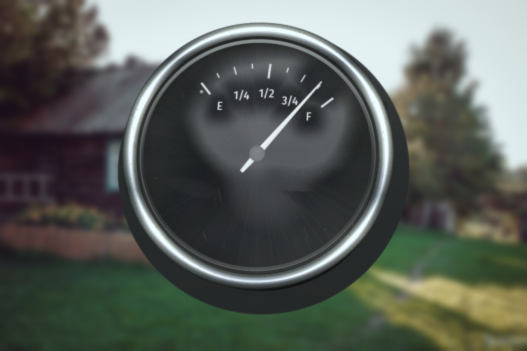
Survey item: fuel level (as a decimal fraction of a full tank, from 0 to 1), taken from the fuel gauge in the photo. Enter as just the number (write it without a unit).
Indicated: 0.875
